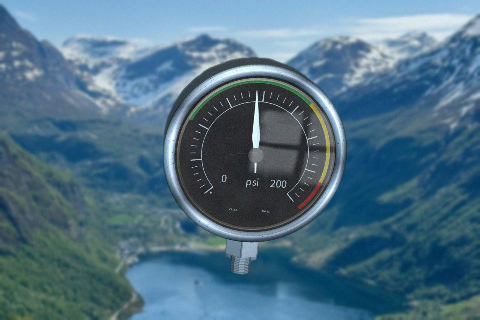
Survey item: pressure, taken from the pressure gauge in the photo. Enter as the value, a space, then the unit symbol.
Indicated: 95 psi
